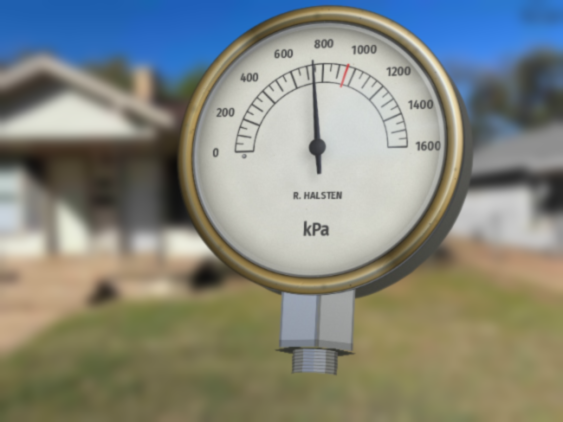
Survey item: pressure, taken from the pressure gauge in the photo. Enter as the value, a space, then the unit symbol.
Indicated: 750 kPa
